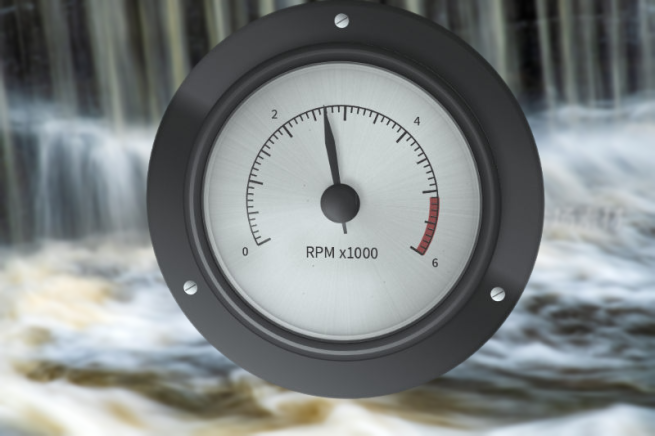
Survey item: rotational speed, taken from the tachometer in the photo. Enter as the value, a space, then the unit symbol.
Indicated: 2700 rpm
